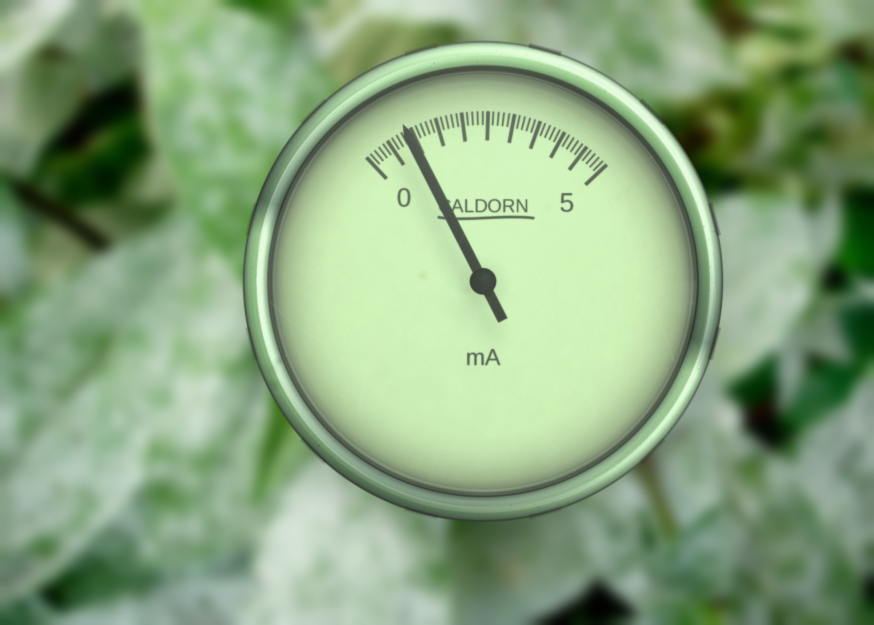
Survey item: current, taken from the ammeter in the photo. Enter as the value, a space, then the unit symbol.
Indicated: 0.9 mA
